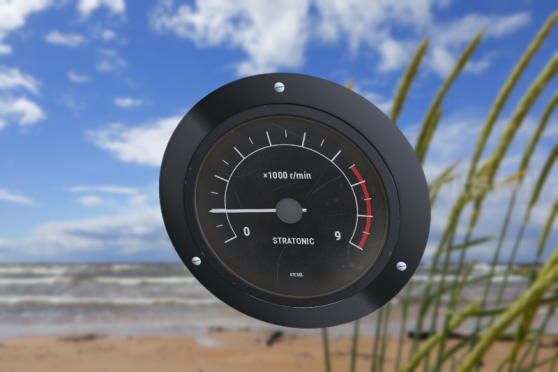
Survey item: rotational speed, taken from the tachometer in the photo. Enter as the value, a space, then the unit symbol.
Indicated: 1000 rpm
